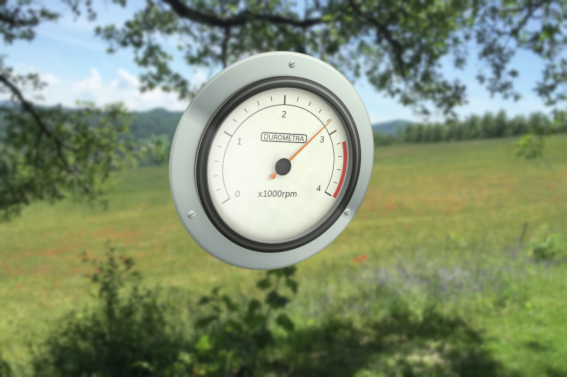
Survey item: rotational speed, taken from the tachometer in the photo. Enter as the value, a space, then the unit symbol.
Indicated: 2800 rpm
